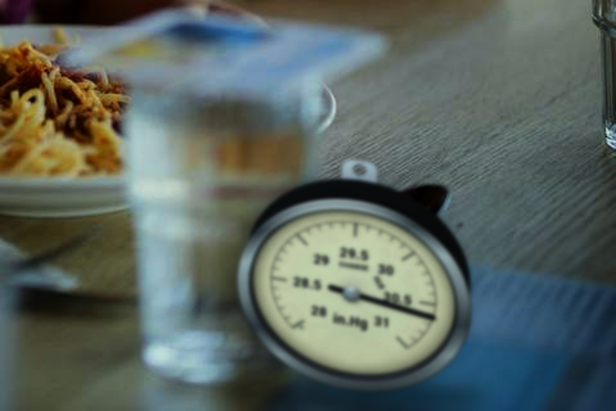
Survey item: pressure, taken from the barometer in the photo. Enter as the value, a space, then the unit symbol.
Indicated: 30.6 inHg
